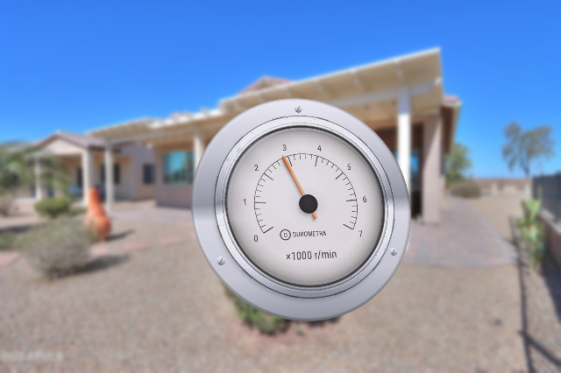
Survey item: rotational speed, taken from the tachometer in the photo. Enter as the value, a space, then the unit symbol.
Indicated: 2800 rpm
